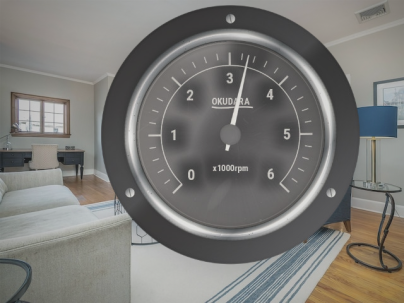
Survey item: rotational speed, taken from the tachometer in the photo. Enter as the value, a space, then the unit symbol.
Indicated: 3300 rpm
